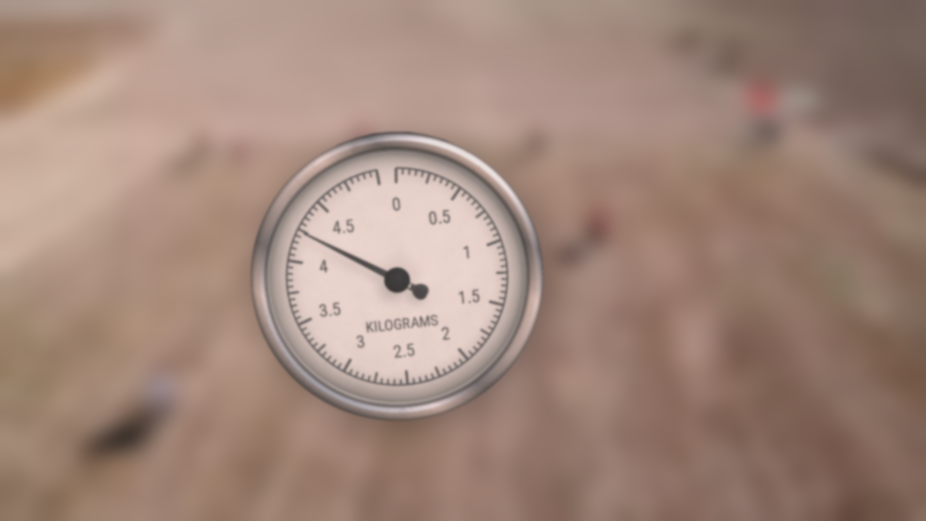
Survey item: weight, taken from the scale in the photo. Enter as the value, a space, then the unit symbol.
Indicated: 4.25 kg
